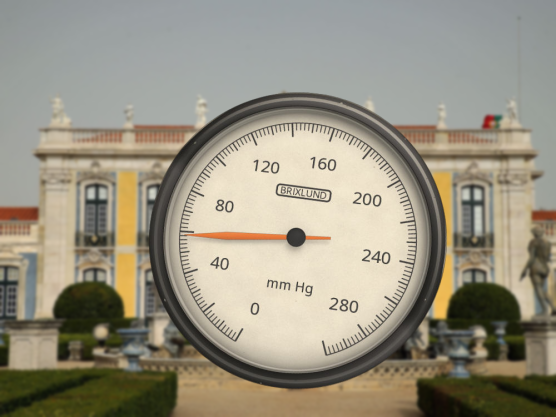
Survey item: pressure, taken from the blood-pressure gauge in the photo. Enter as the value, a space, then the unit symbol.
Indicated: 58 mmHg
